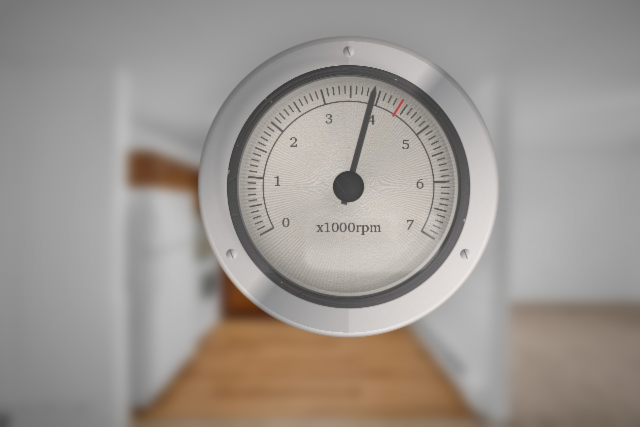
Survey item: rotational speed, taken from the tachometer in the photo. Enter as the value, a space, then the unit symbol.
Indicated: 3900 rpm
